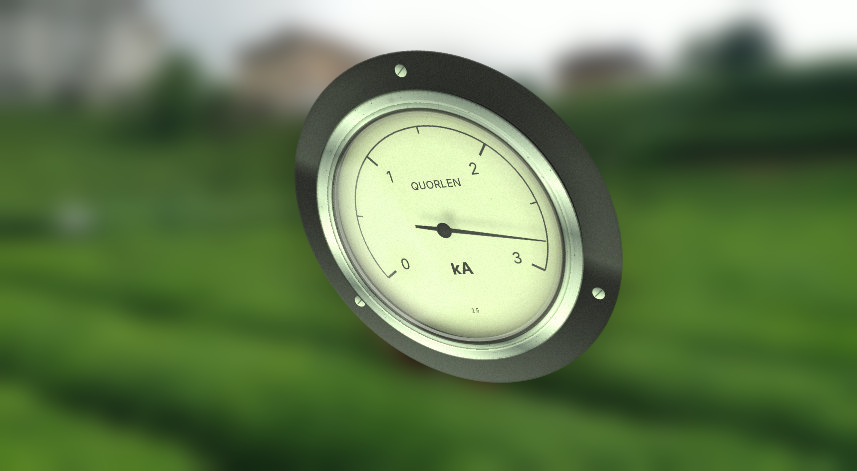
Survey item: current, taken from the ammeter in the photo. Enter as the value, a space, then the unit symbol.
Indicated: 2.75 kA
